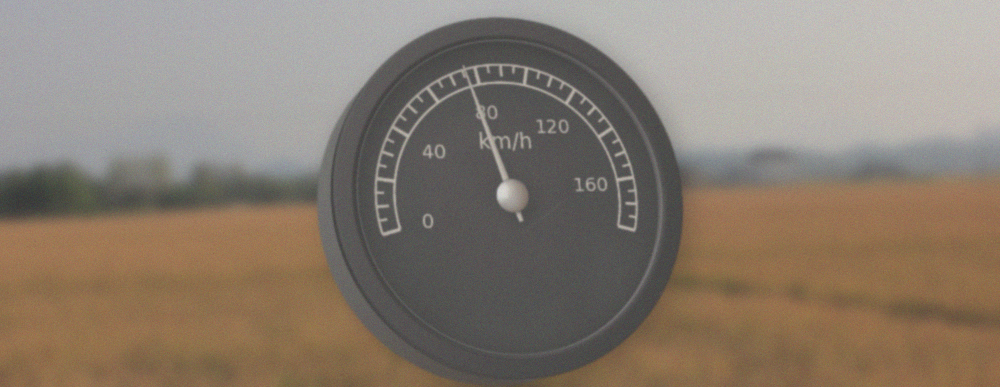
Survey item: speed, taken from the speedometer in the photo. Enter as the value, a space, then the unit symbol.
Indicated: 75 km/h
